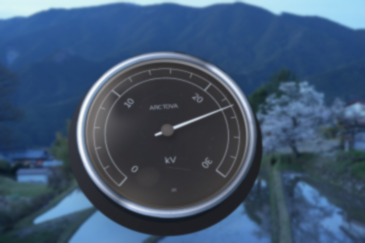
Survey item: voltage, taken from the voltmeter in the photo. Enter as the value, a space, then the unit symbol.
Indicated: 23 kV
